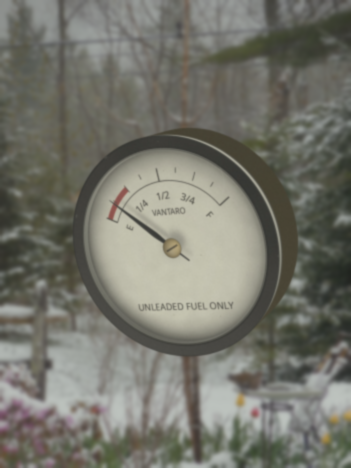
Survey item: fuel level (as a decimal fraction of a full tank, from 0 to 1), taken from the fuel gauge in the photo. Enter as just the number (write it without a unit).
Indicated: 0.125
